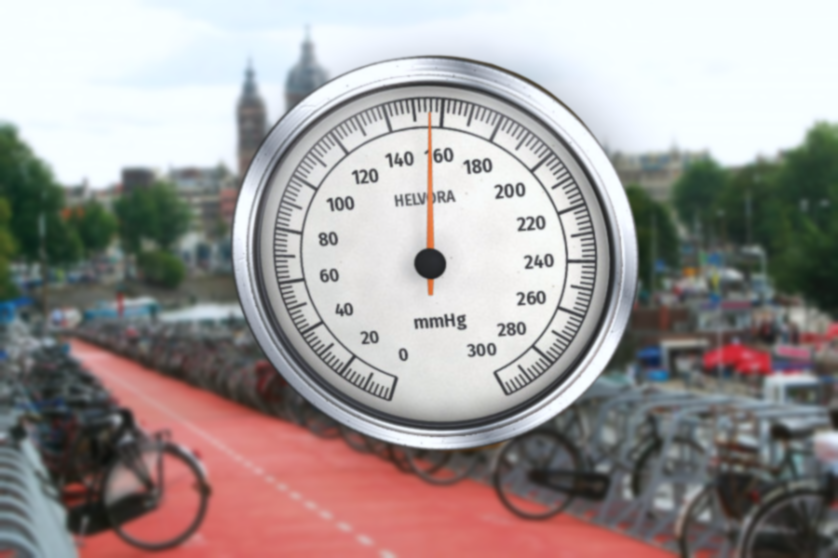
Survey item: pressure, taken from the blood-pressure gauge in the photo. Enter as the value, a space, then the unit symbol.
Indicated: 156 mmHg
